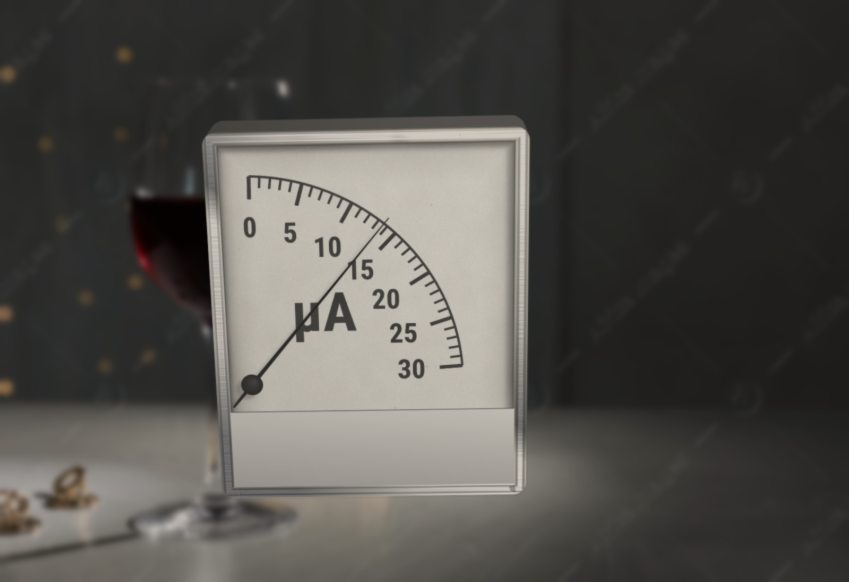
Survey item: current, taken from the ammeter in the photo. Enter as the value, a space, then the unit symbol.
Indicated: 13.5 µA
